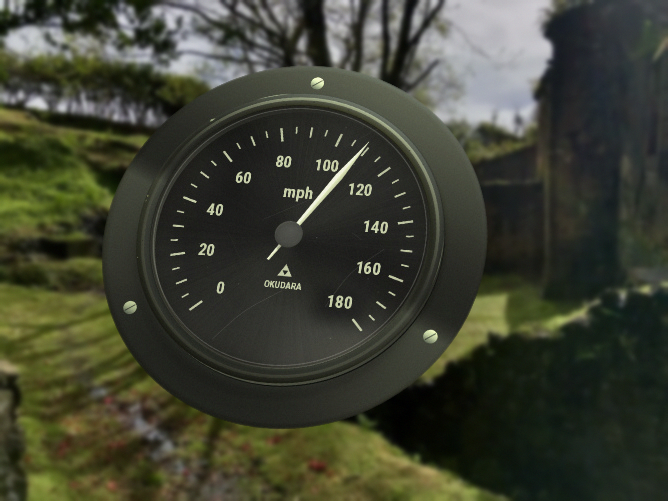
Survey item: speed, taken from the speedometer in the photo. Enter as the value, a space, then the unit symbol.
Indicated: 110 mph
